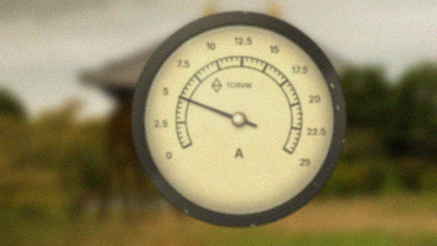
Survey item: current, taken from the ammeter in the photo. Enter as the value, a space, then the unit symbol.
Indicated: 5 A
